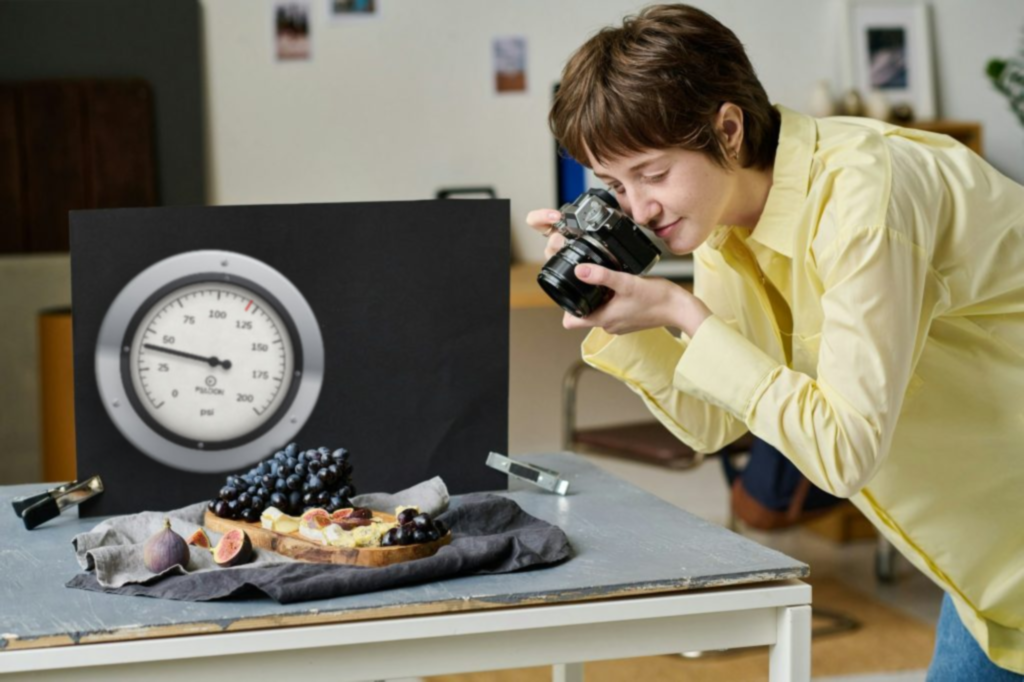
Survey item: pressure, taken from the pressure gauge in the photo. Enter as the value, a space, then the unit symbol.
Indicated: 40 psi
